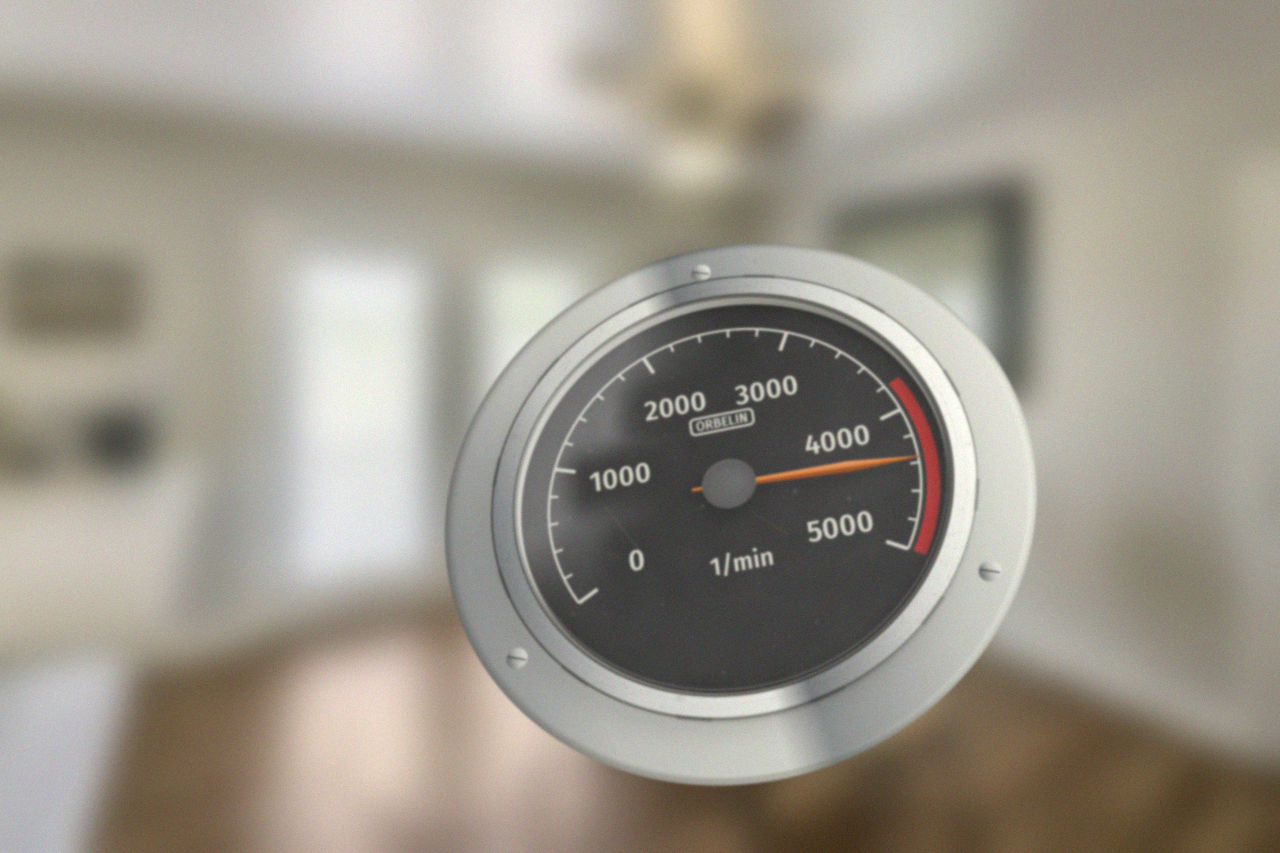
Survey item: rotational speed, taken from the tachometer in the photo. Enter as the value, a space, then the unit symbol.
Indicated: 4400 rpm
